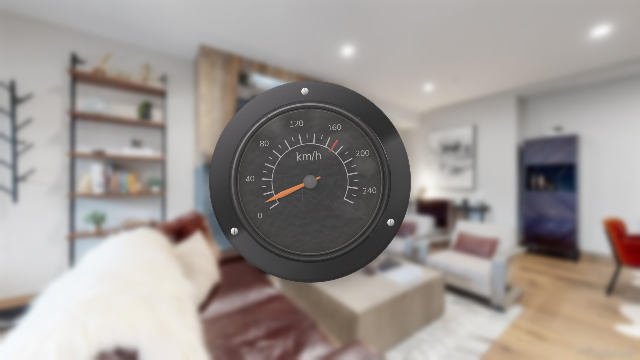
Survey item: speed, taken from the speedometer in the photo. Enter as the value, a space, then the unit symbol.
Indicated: 10 km/h
